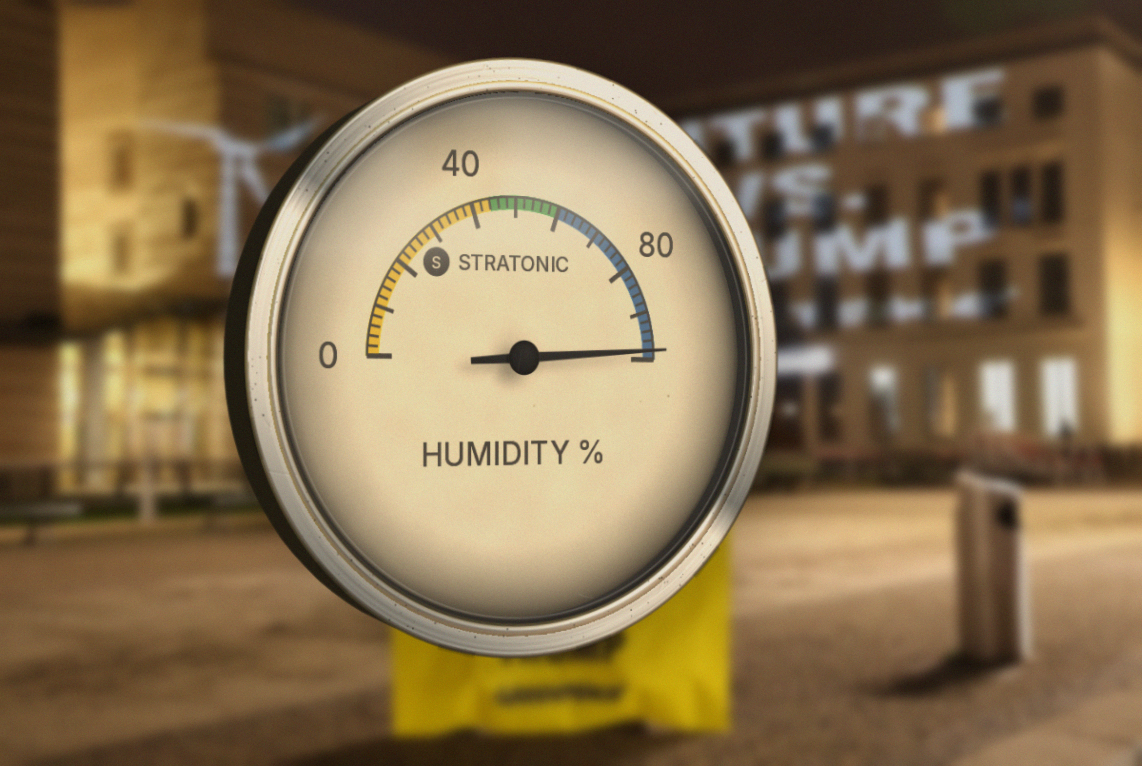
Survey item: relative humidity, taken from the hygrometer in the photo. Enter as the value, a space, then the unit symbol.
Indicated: 98 %
